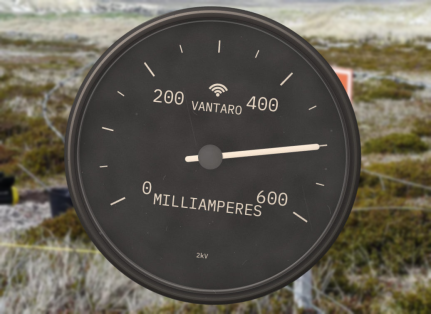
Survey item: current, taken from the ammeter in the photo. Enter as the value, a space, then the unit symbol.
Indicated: 500 mA
